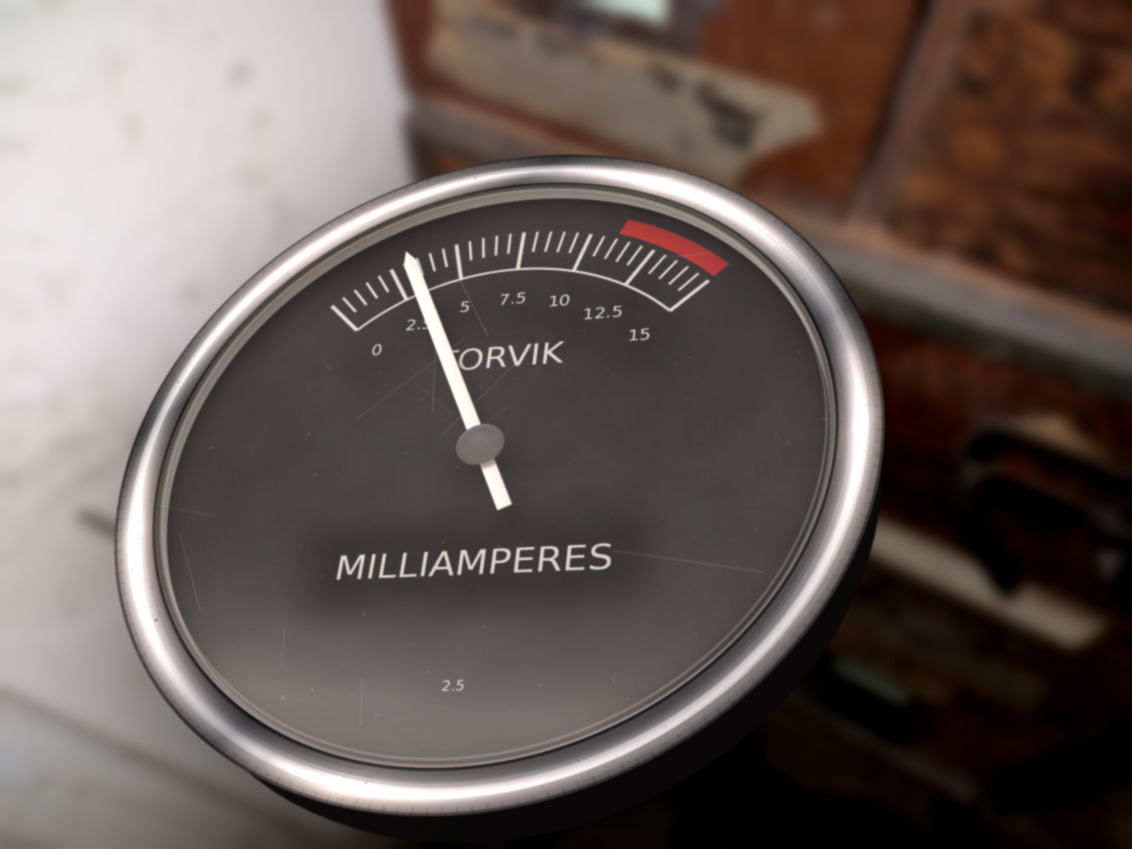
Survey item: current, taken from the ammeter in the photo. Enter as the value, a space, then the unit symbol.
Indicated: 3.25 mA
